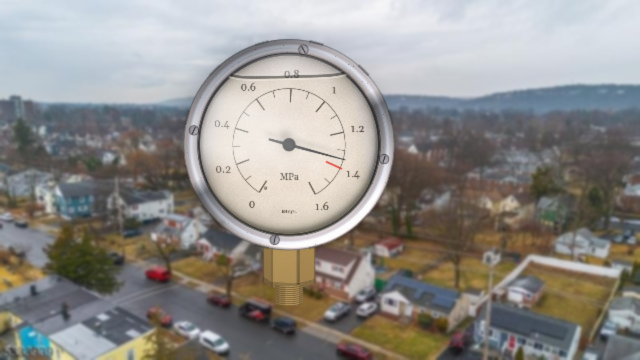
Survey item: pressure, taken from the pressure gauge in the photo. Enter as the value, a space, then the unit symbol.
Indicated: 1.35 MPa
